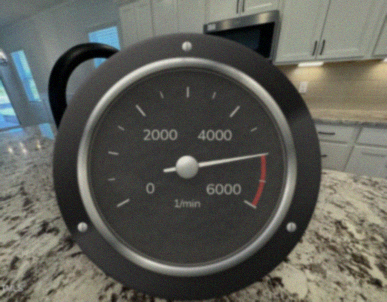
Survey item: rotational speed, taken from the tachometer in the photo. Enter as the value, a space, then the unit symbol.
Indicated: 5000 rpm
